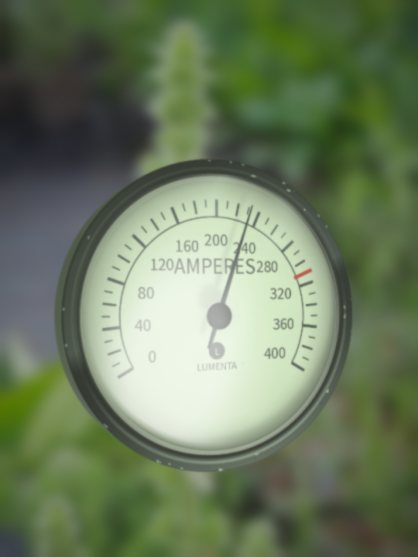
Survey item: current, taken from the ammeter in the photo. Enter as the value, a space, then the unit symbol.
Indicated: 230 A
